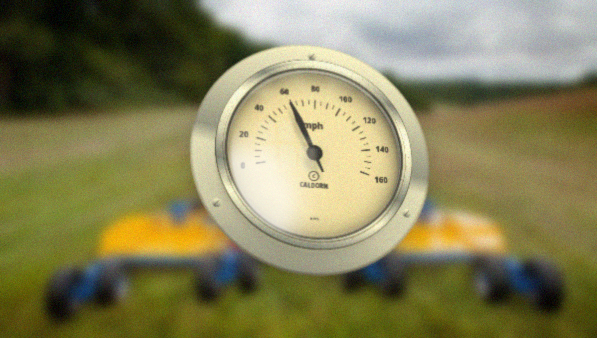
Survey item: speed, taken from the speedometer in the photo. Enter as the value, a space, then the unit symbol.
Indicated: 60 mph
